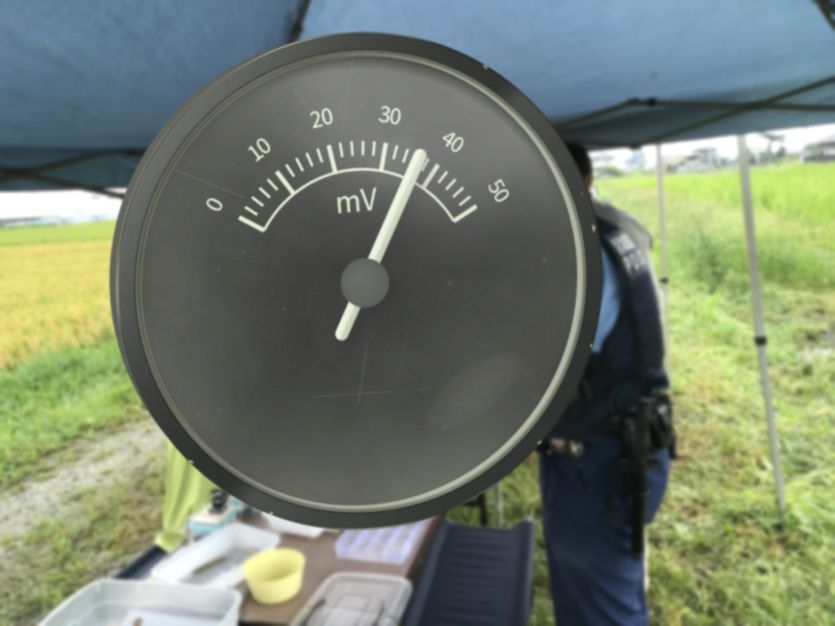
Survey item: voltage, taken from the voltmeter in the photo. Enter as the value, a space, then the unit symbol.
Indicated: 36 mV
